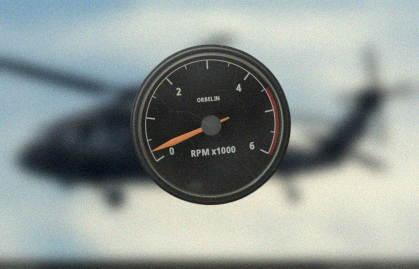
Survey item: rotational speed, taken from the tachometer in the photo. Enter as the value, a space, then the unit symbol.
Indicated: 250 rpm
